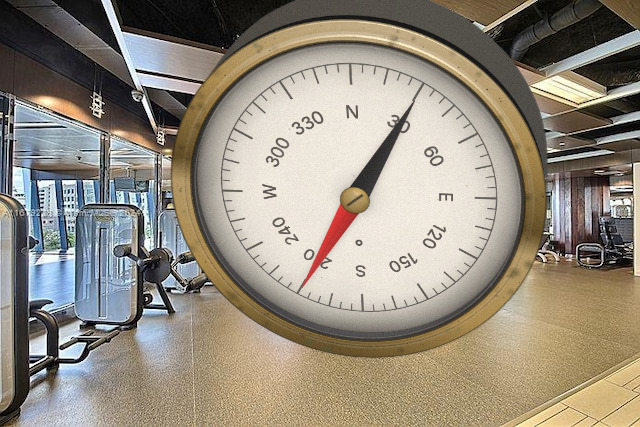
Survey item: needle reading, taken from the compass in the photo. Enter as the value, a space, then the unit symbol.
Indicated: 210 °
